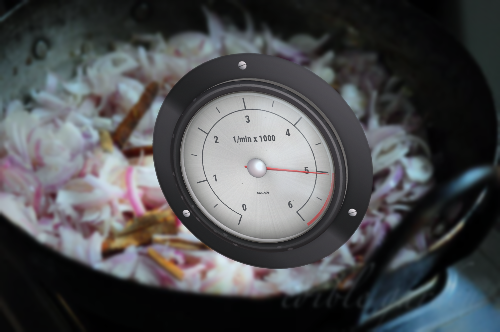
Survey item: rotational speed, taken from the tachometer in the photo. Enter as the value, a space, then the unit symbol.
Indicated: 5000 rpm
